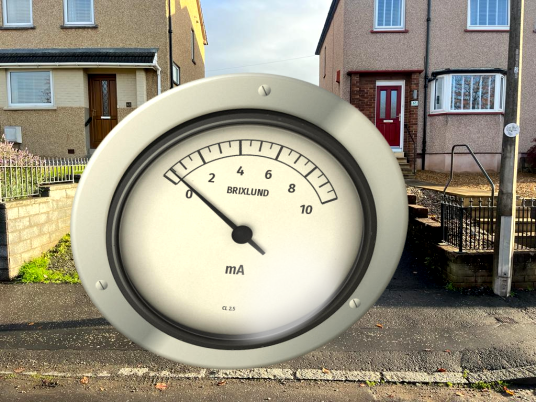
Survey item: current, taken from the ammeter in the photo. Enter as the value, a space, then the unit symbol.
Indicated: 0.5 mA
